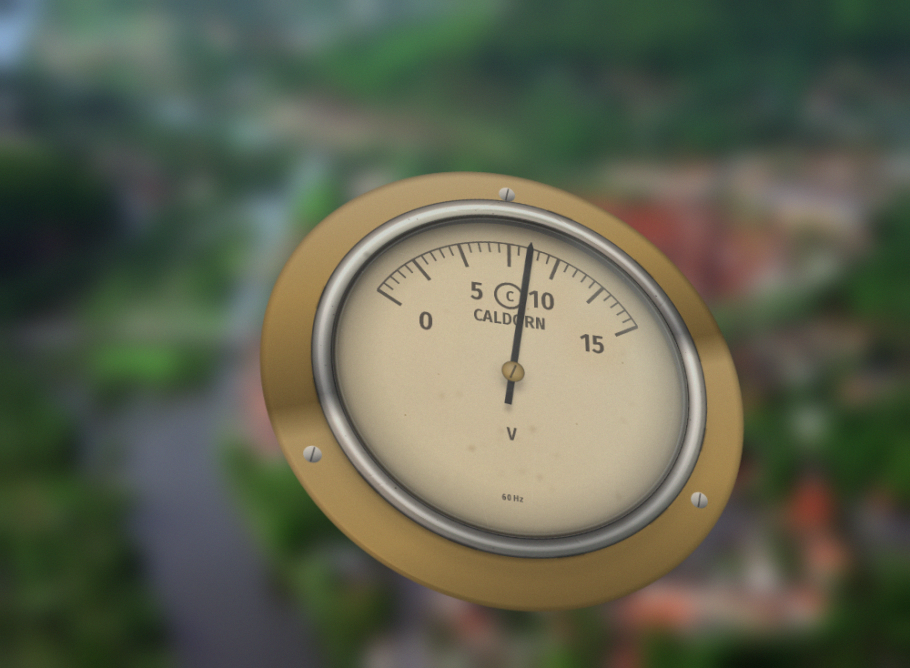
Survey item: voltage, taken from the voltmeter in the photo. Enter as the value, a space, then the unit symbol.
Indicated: 8.5 V
